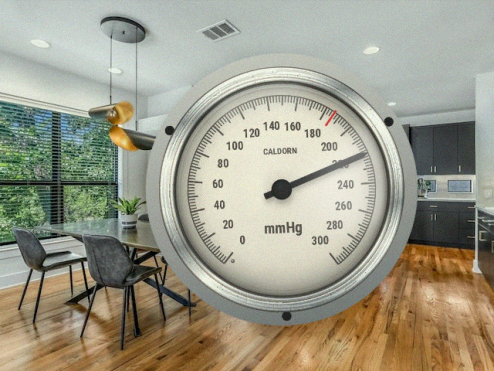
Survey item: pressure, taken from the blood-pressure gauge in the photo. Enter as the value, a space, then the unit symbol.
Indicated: 220 mmHg
